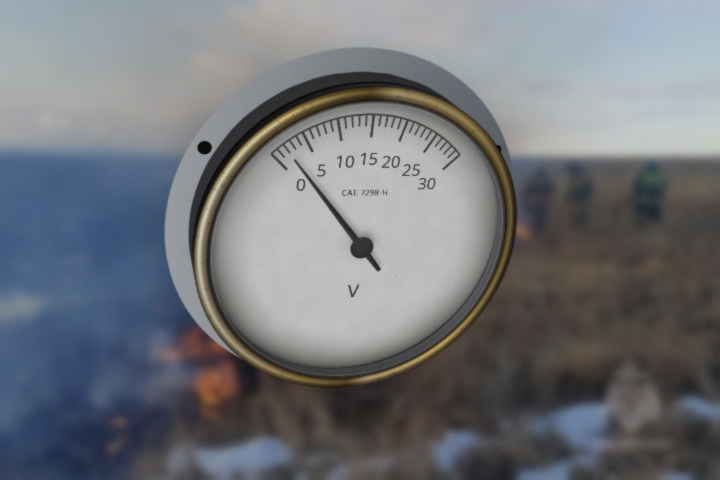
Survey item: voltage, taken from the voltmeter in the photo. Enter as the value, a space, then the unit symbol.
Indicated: 2 V
